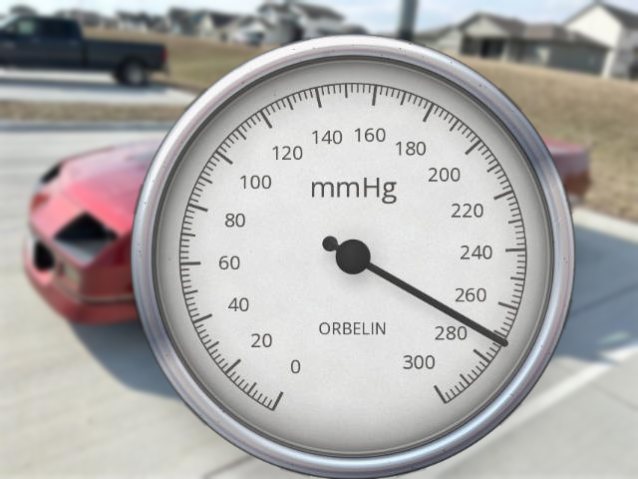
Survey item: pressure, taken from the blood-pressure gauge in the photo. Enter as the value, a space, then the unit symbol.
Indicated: 272 mmHg
